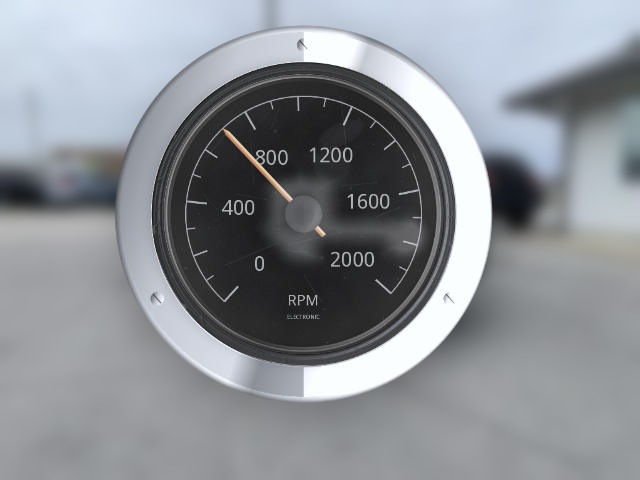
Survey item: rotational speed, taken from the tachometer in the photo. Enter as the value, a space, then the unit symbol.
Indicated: 700 rpm
